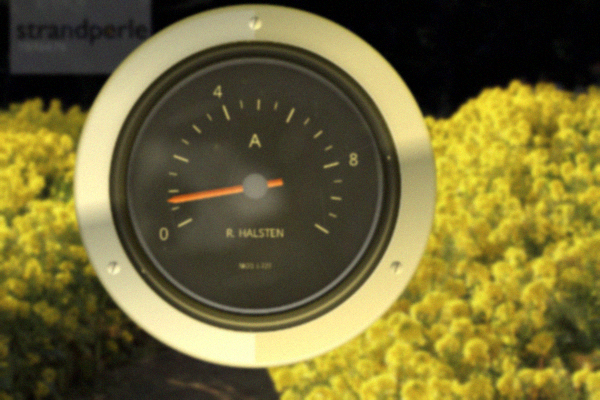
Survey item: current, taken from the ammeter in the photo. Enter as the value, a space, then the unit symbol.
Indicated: 0.75 A
